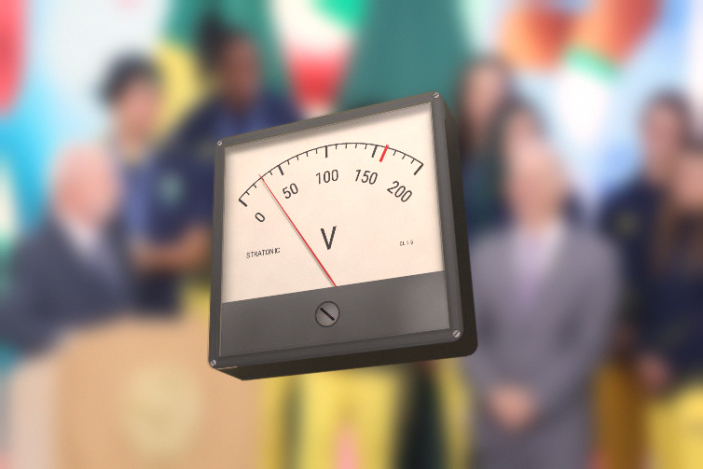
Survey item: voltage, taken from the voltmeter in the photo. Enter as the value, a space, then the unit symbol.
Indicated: 30 V
